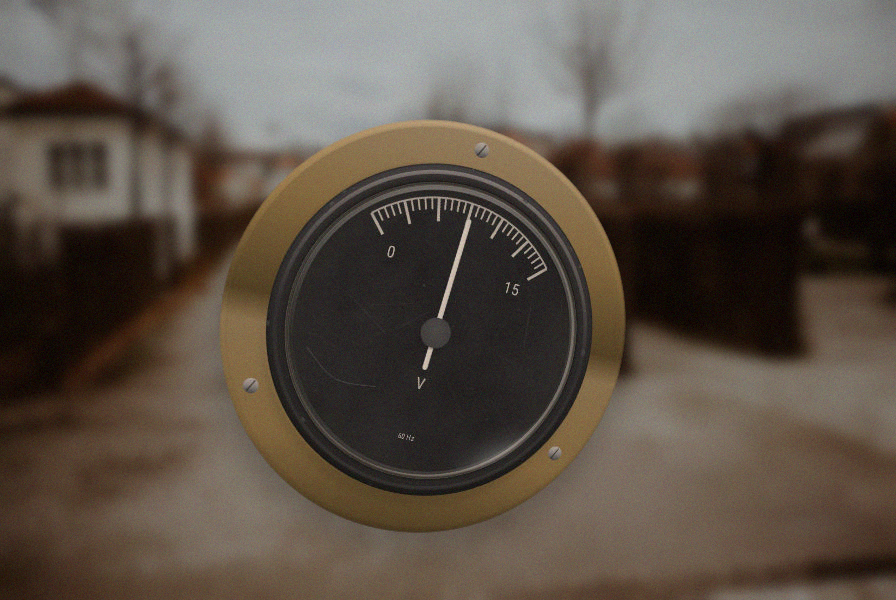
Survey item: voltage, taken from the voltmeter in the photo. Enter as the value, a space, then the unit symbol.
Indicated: 7.5 V
